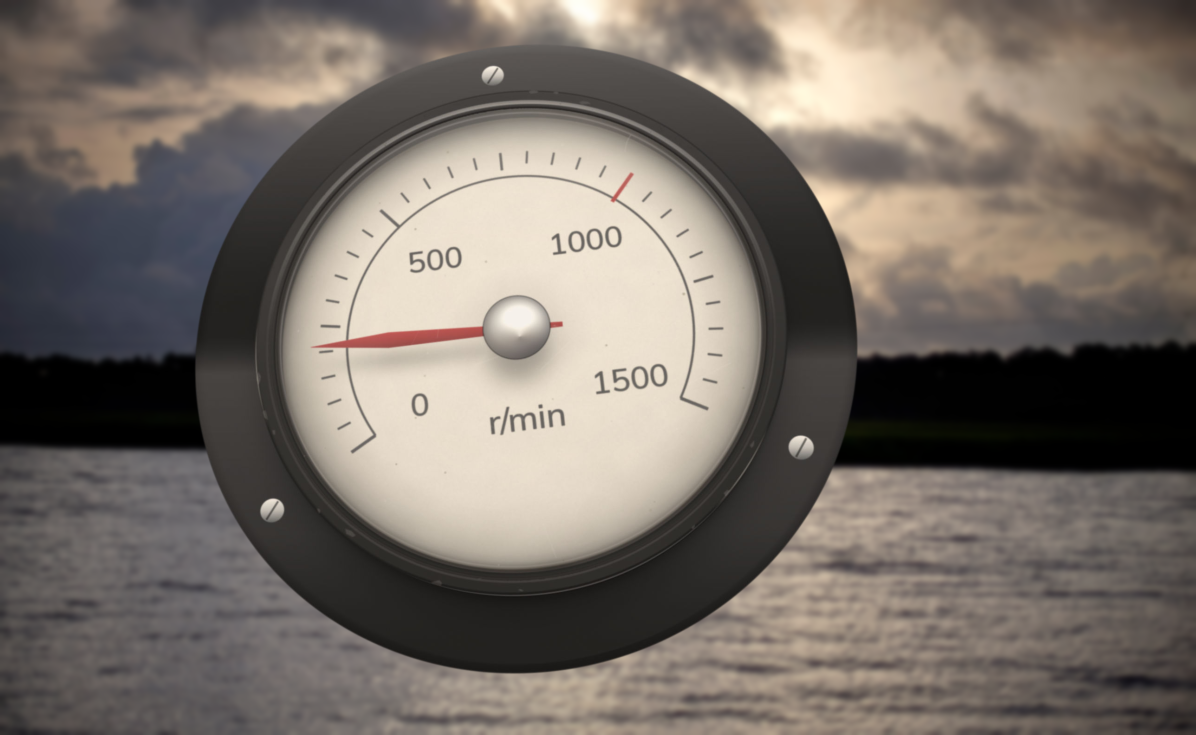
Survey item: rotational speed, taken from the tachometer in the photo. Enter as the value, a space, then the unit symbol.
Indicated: 200 rpm
